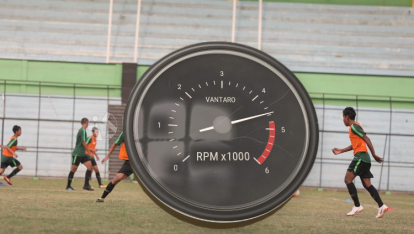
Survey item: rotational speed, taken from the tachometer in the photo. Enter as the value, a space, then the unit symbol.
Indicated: 4600 rpm
